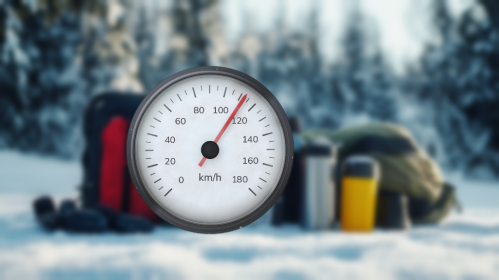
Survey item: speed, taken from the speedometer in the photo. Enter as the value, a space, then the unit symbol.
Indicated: 112.5 km/h
